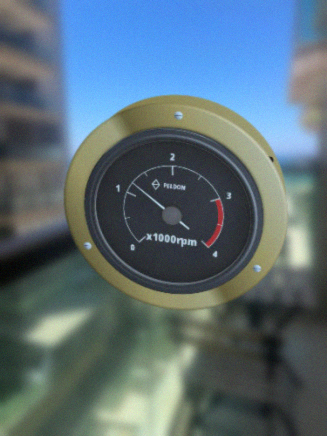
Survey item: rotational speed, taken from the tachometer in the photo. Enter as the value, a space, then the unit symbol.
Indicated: 1250 rpm
